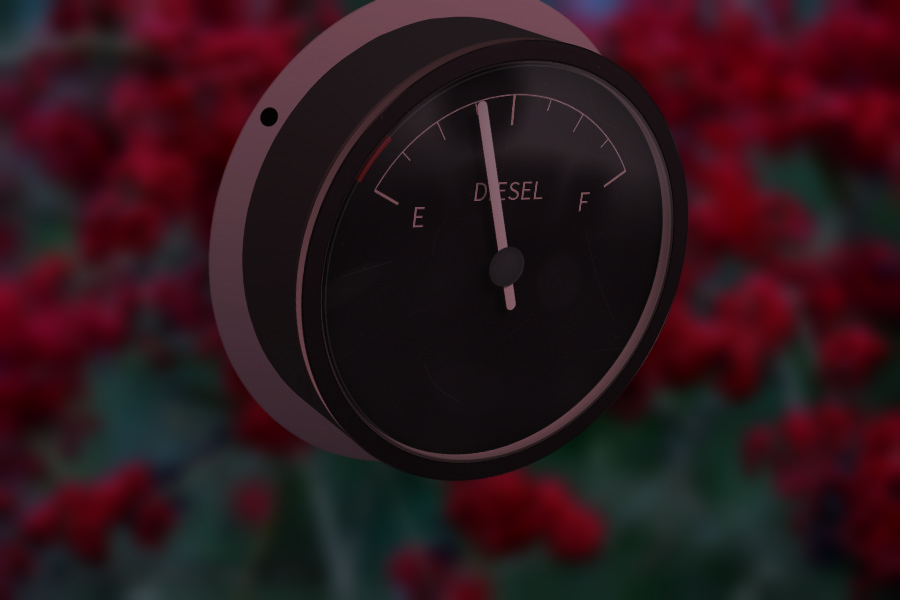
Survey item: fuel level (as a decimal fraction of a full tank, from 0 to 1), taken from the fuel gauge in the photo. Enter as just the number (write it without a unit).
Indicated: 0.375
